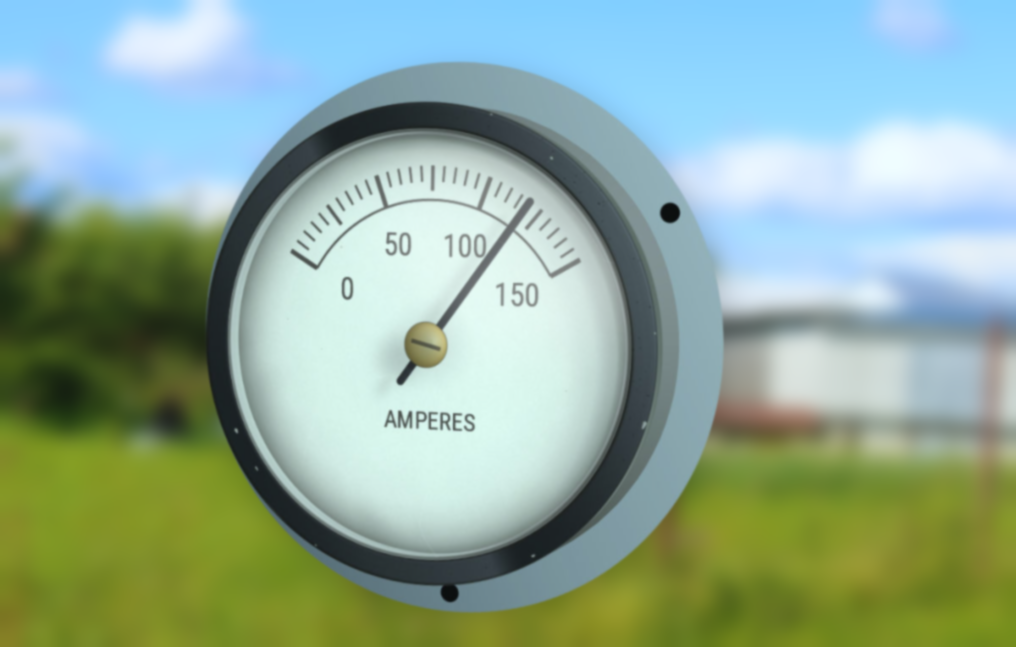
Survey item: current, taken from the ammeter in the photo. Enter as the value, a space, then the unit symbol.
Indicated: 120 A
